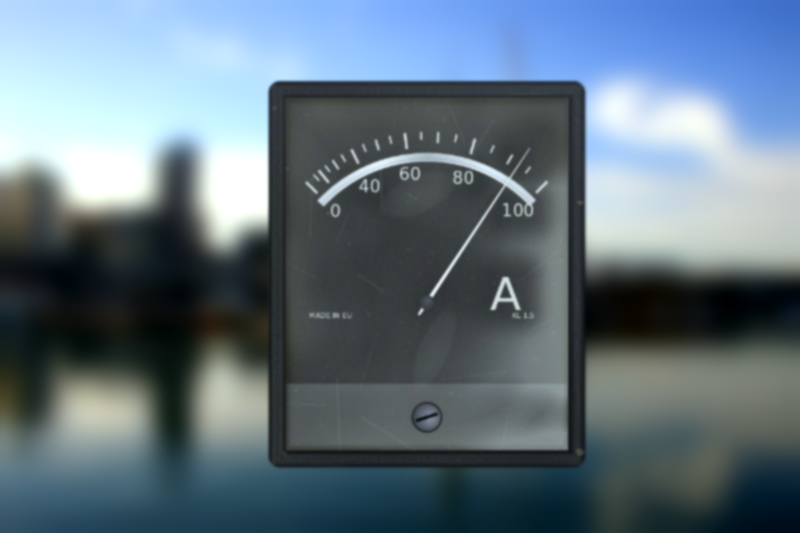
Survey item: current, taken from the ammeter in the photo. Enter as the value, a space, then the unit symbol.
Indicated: 92.5 A
